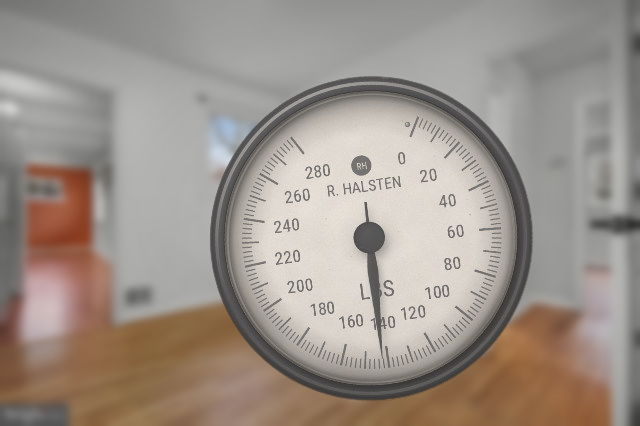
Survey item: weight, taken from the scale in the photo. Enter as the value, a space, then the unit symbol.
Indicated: 142 lb
